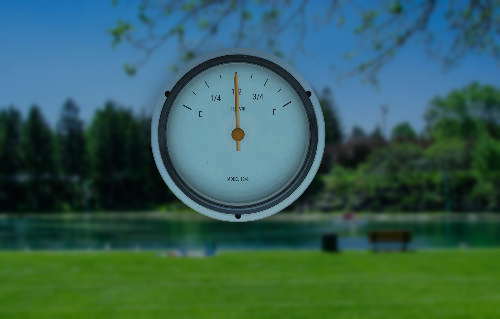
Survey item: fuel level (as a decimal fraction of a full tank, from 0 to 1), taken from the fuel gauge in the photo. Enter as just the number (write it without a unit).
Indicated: 0.5
